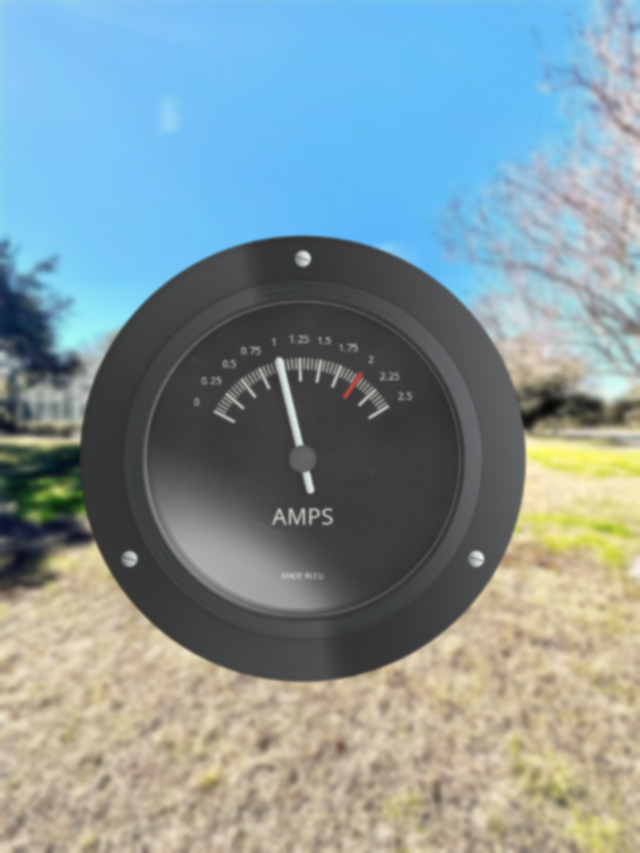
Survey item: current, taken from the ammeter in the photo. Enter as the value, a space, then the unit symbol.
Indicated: 1 A
